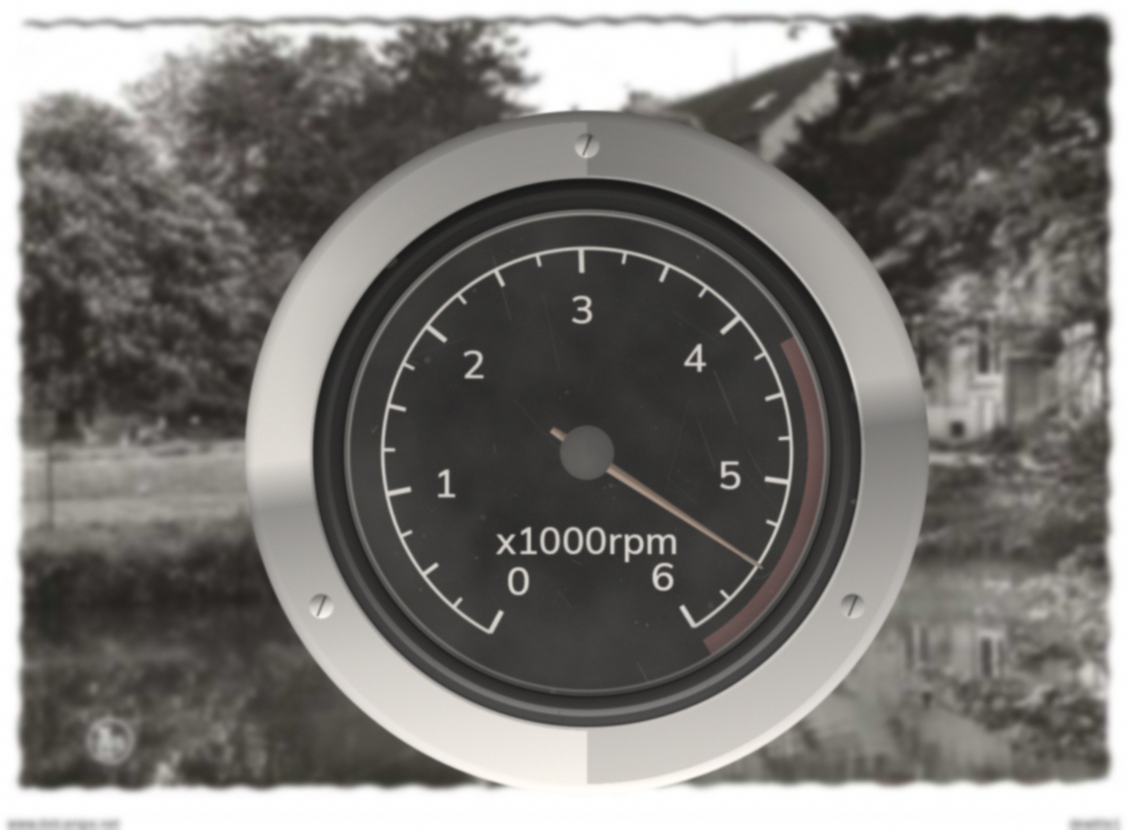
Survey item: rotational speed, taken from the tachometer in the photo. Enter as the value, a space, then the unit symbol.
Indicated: 5500 rpm
